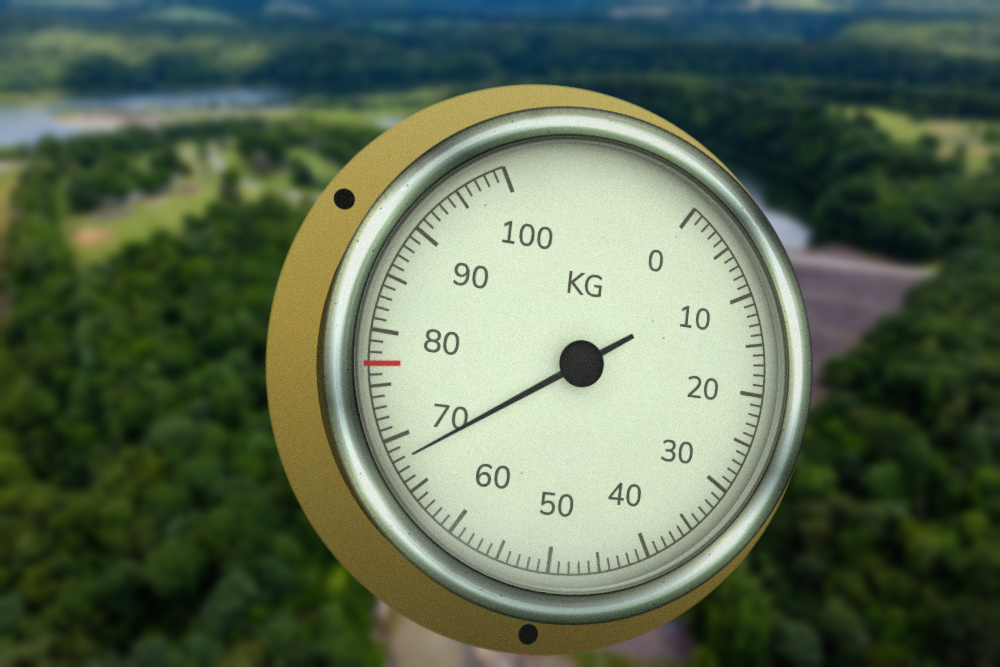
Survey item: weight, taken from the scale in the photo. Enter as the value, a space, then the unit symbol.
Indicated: 68 kg
